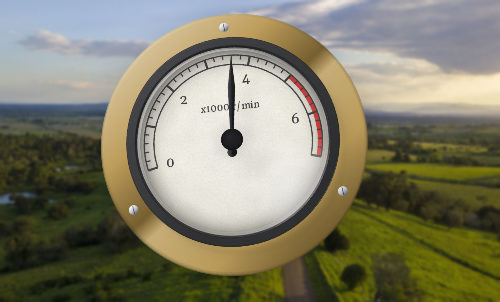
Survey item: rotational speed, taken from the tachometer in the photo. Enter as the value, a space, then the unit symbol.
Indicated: 3600 rpm
